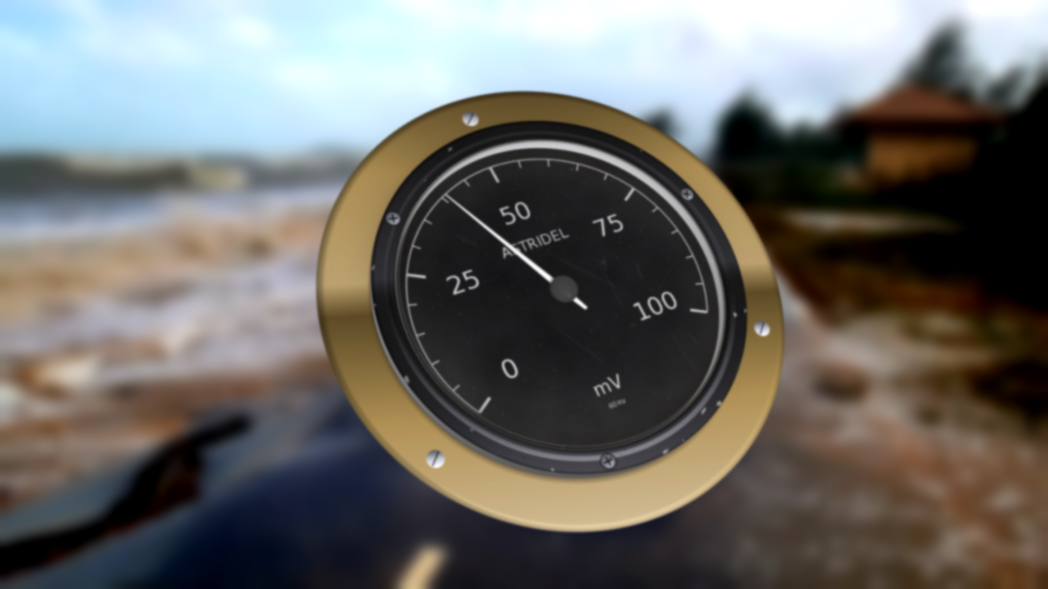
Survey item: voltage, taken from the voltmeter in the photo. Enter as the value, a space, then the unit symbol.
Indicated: 40 mV
